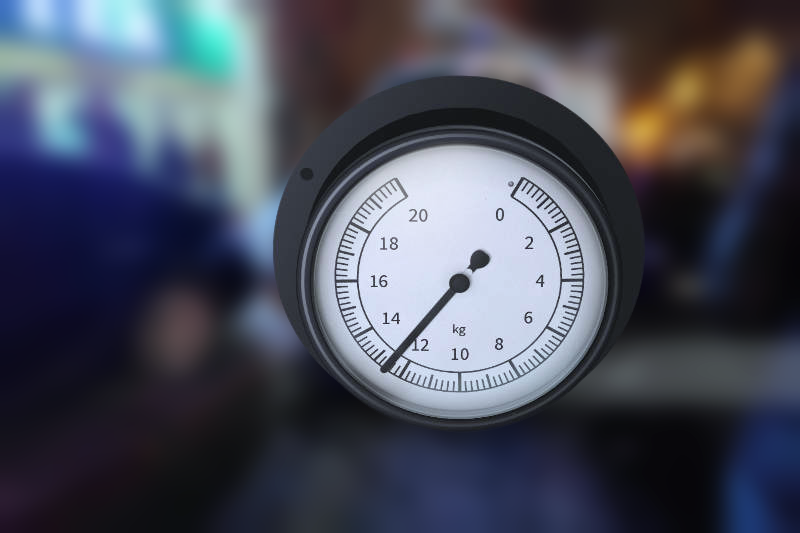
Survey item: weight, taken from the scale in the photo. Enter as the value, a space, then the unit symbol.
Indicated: 12.6 kg
